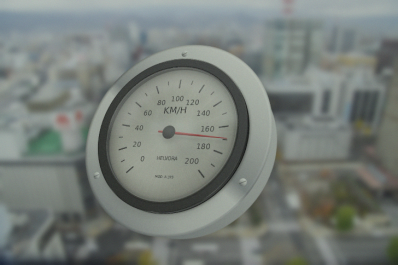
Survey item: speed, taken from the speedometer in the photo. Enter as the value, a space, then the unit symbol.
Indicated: 170 km/h
